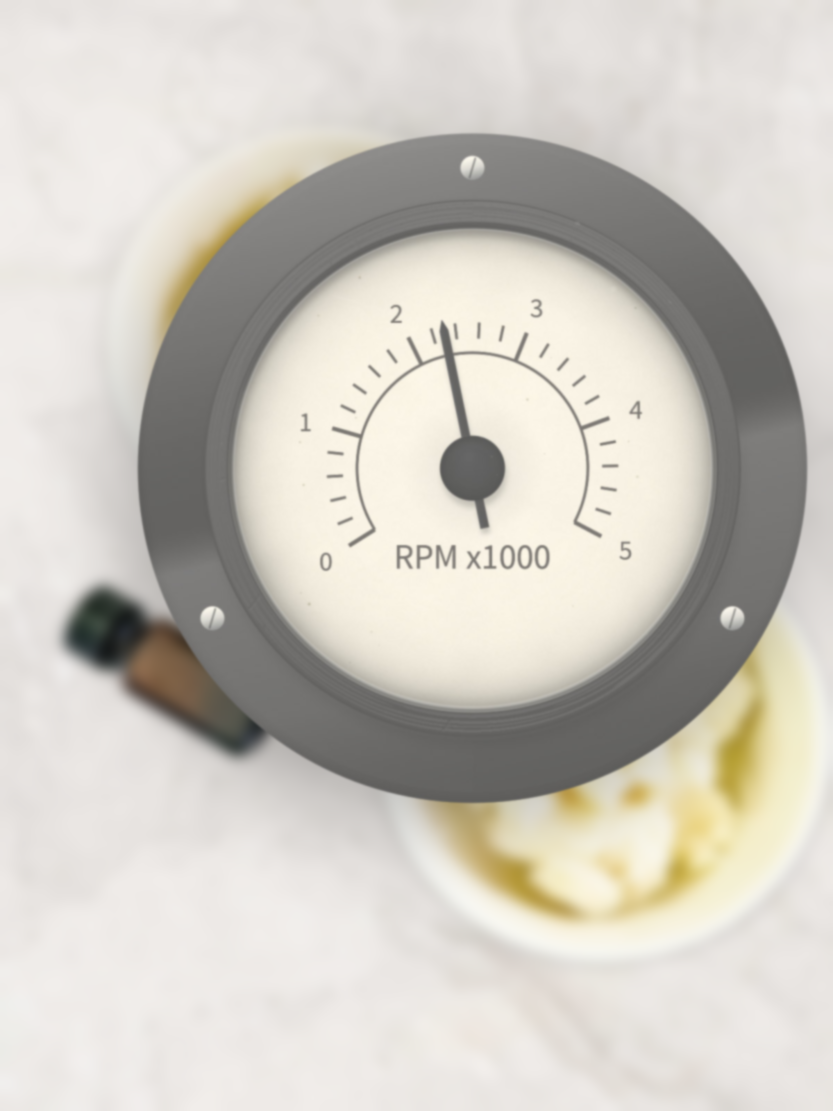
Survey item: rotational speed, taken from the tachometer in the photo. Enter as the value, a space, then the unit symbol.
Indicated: 2300 rpm
